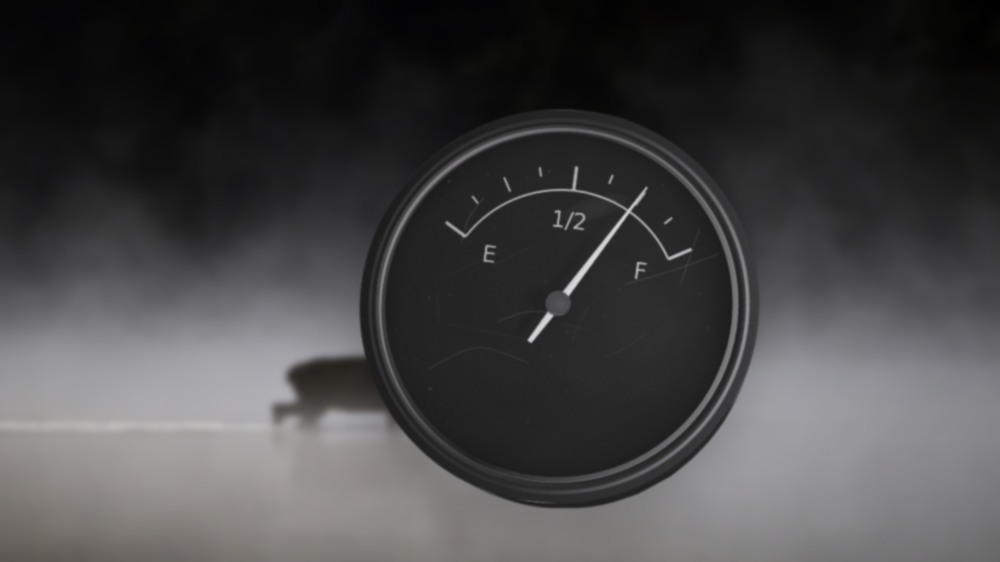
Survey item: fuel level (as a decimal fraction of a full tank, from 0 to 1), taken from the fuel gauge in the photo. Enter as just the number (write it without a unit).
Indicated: 0.75
